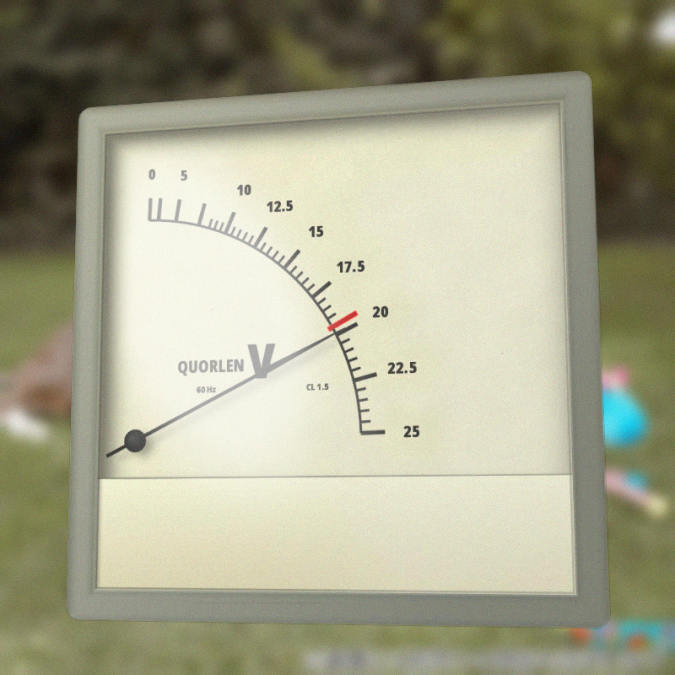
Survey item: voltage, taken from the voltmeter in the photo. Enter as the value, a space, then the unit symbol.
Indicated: 20 V
